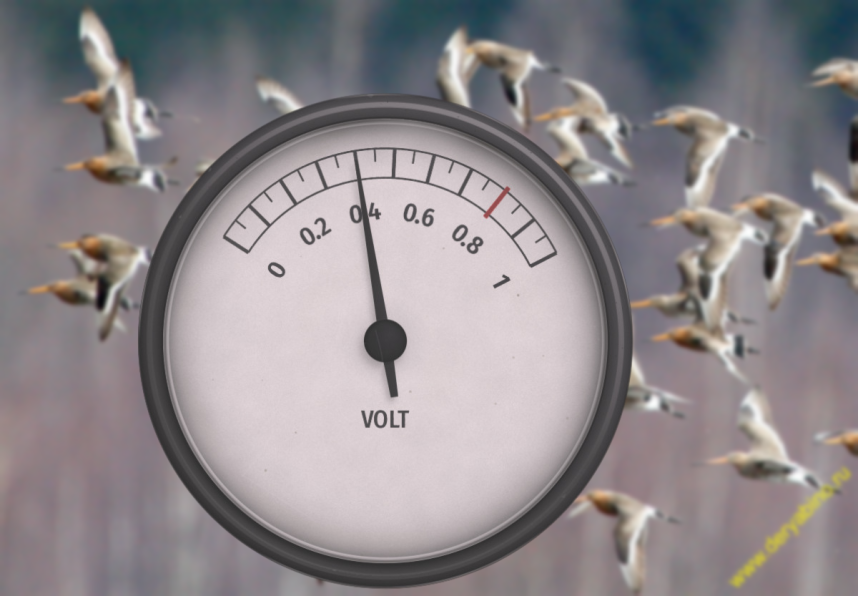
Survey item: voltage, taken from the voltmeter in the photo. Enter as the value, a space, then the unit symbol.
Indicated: 0.4 V
